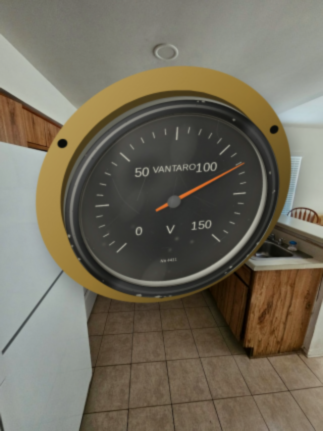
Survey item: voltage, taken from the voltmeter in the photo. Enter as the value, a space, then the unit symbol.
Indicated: 110 V
